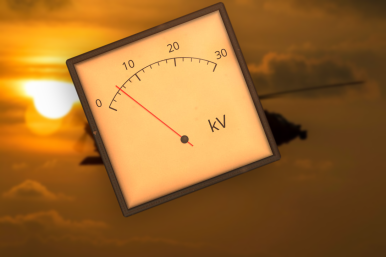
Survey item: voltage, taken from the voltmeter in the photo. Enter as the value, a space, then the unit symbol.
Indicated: 5 kV
